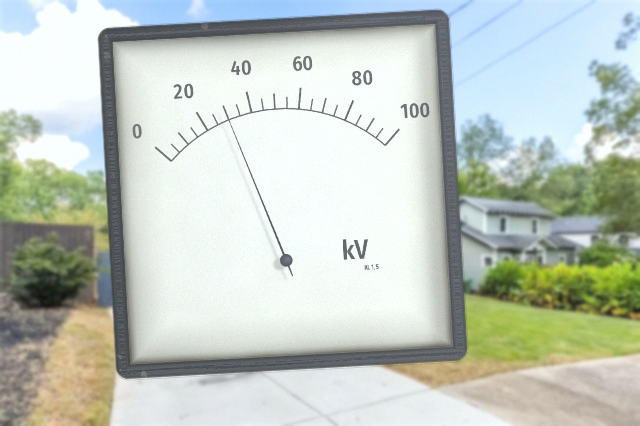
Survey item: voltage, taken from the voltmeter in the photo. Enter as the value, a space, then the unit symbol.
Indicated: 30 kV
